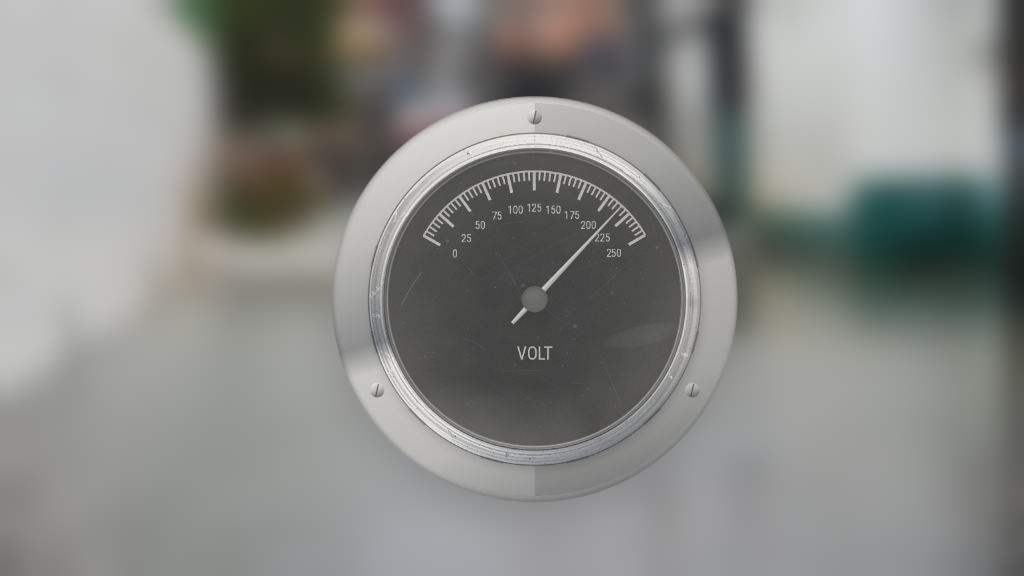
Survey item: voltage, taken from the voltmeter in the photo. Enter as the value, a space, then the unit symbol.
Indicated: 215 V
